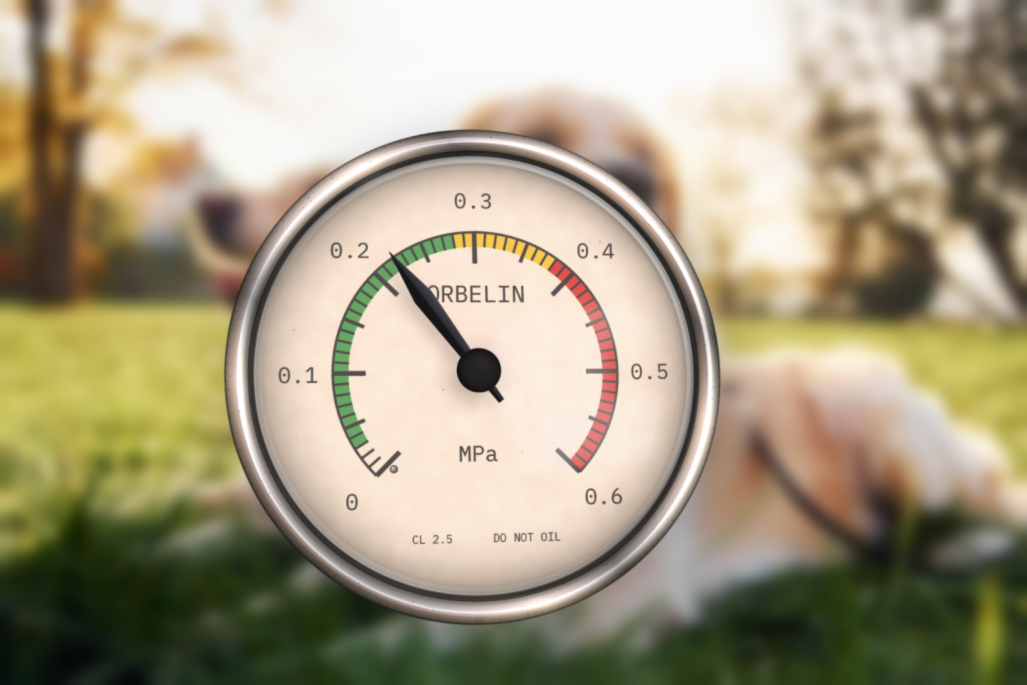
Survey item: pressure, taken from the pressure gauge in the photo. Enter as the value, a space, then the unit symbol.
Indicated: 0.22 MPa
